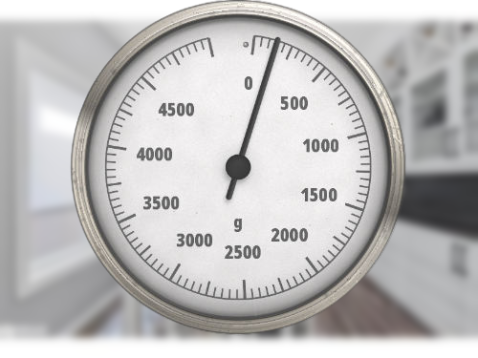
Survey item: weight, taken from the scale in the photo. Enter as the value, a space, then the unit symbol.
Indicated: 150 g
